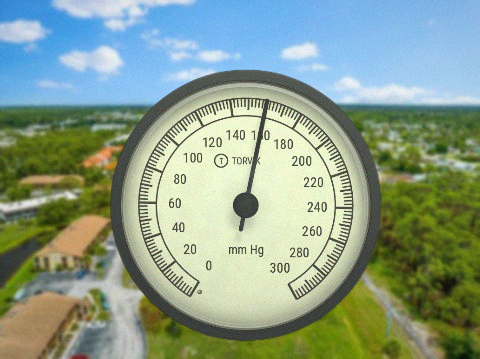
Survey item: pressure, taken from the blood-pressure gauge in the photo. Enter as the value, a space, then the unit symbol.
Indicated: 160 mmHg
